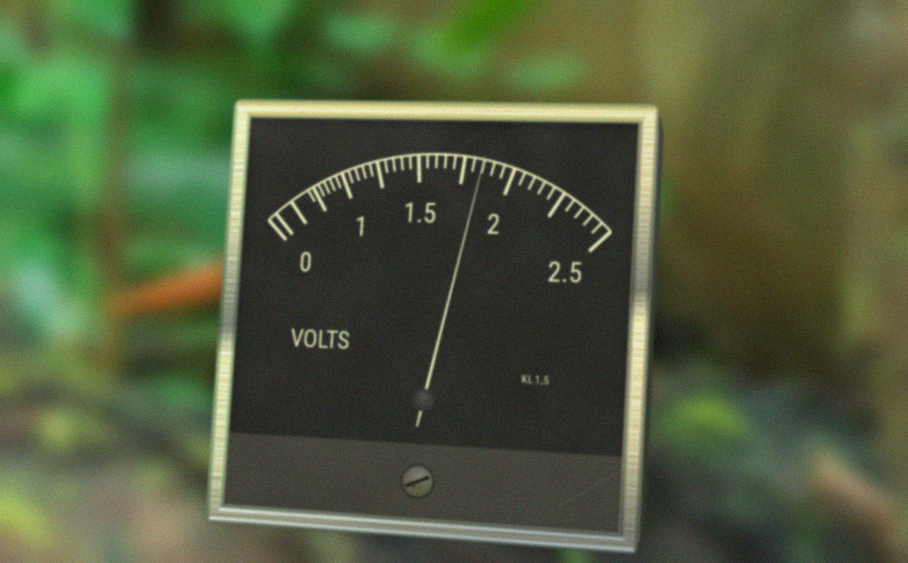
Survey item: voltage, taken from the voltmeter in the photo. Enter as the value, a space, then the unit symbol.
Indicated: 1.85 V
